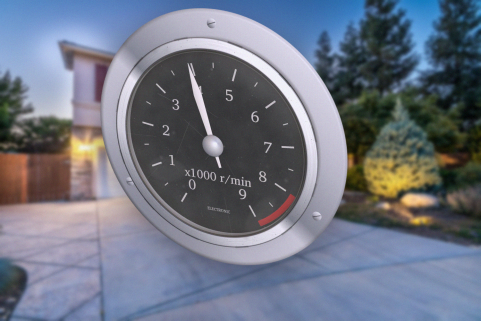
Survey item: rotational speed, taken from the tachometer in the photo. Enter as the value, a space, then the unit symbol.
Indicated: 4000 rpm
